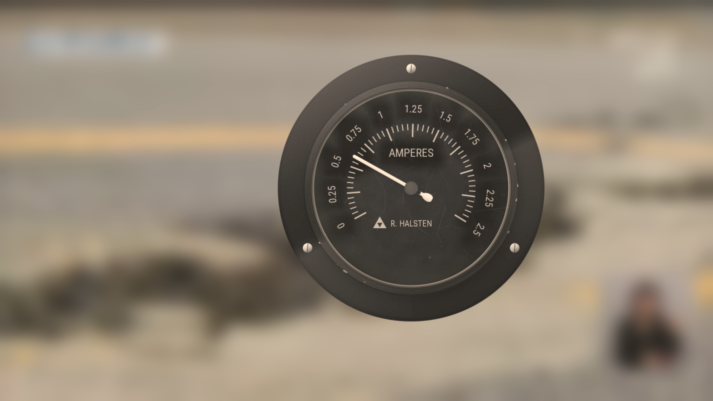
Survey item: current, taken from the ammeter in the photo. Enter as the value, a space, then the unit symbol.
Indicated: 0.6 A
